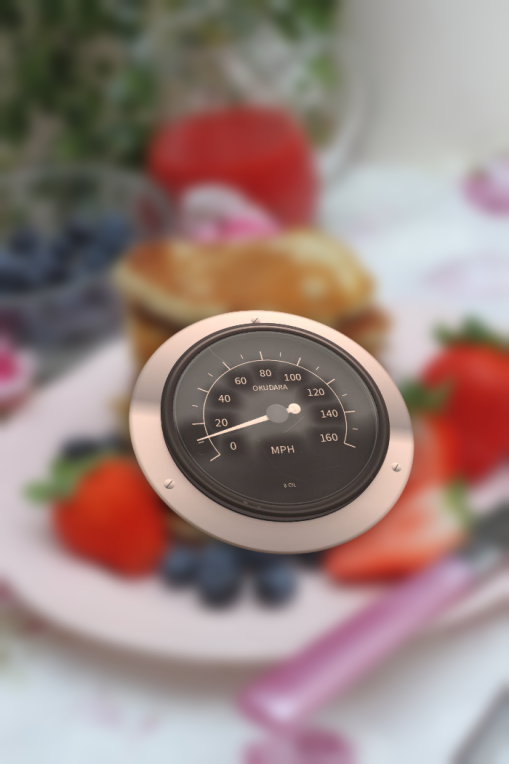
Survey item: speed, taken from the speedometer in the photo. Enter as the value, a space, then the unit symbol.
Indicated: 10 mph
